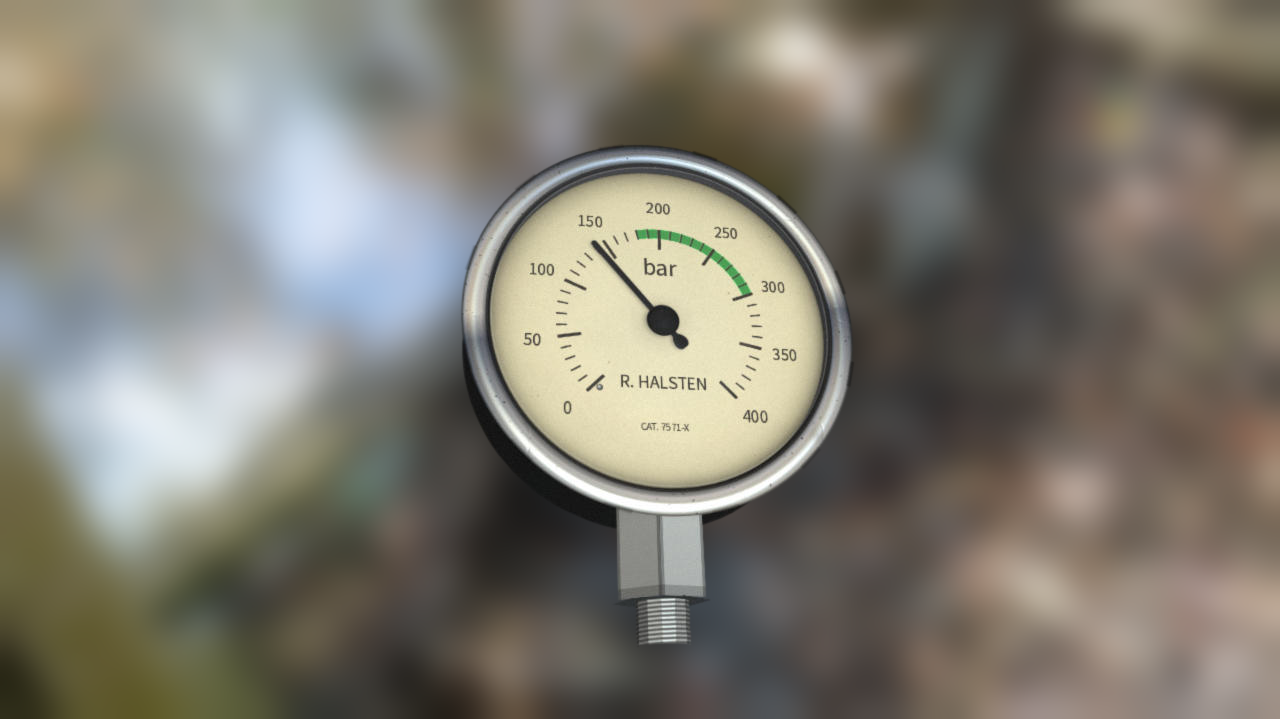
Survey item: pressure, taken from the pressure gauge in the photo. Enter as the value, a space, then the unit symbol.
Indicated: 140 bar
